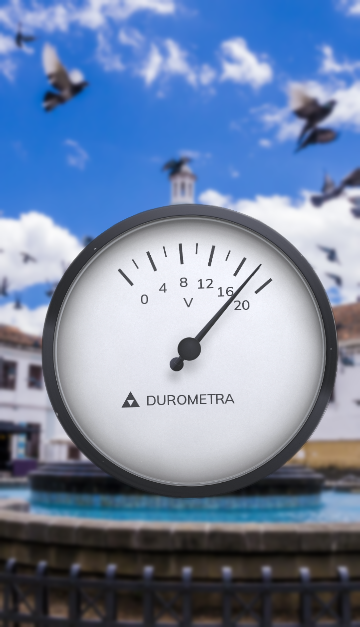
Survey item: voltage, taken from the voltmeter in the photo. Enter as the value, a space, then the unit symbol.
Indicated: 18 V
